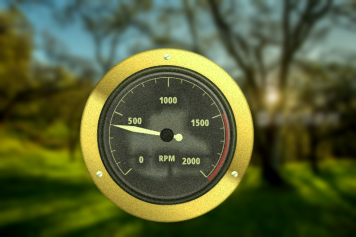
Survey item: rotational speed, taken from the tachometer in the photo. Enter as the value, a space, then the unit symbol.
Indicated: 400 rpm
